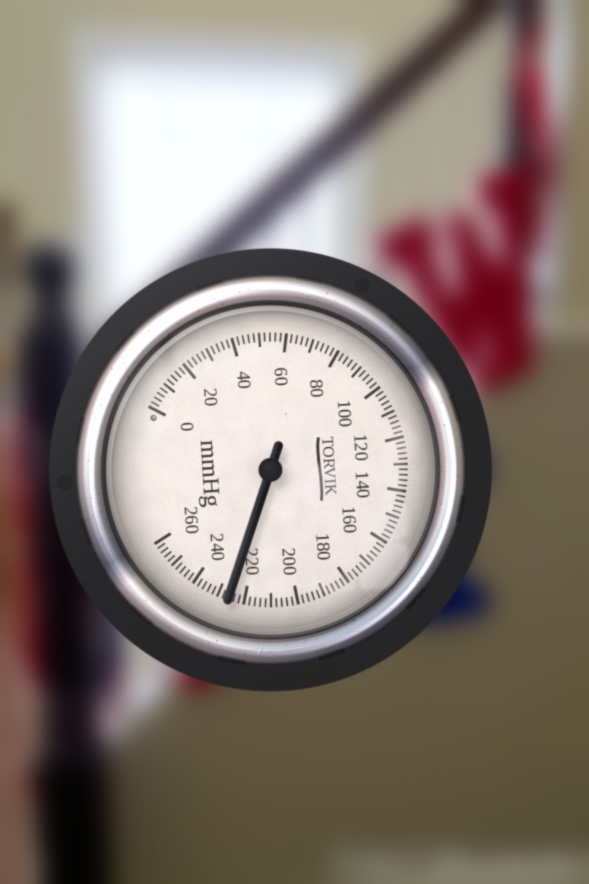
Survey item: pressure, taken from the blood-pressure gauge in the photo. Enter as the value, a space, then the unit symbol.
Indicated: 226 mmHg
